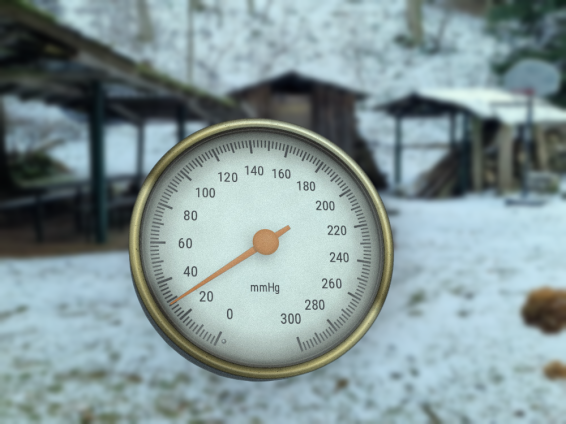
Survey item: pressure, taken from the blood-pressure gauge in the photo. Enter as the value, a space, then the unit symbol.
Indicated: 28 mmHg
